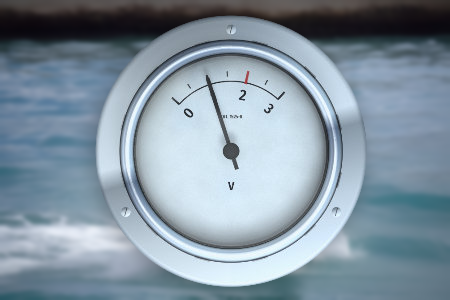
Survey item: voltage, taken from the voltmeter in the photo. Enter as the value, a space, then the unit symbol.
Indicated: 1 V
